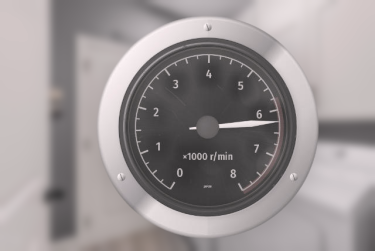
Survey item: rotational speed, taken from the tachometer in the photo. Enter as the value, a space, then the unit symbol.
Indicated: 6250 rpm
